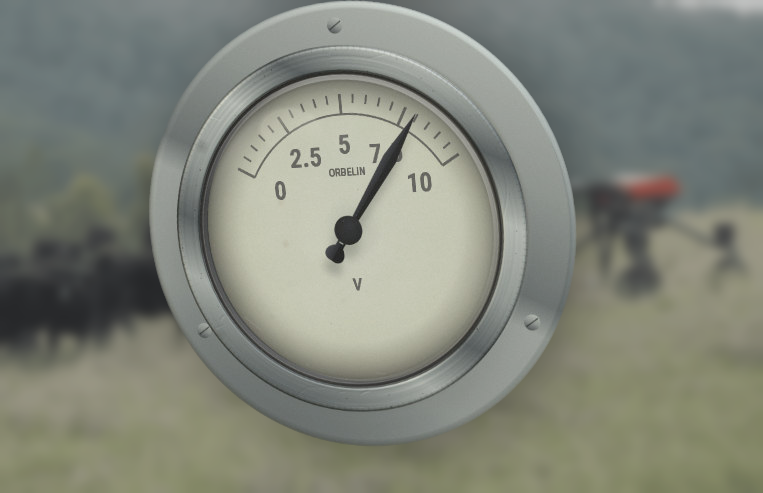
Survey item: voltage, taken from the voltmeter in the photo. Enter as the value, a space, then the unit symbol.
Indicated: 8 V
